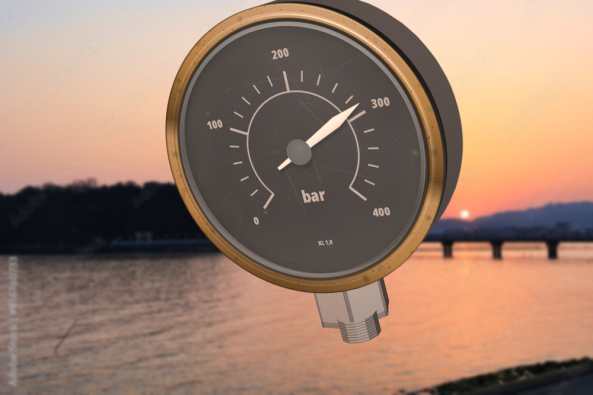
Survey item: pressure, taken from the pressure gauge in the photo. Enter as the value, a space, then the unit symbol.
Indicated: 290 bar
